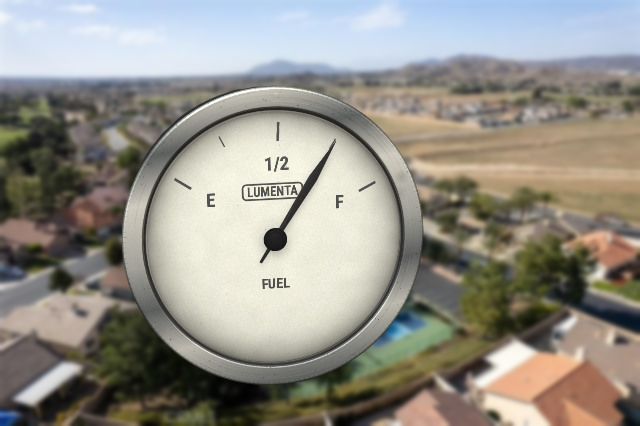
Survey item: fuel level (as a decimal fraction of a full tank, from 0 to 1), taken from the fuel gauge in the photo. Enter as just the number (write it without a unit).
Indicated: 0.75
